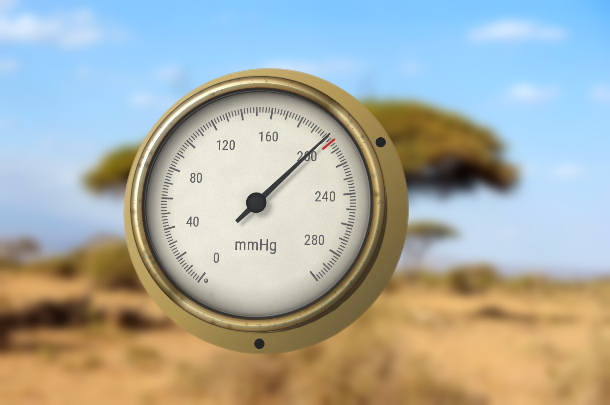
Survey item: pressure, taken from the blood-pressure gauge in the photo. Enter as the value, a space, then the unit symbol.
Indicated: 200 mmHg
